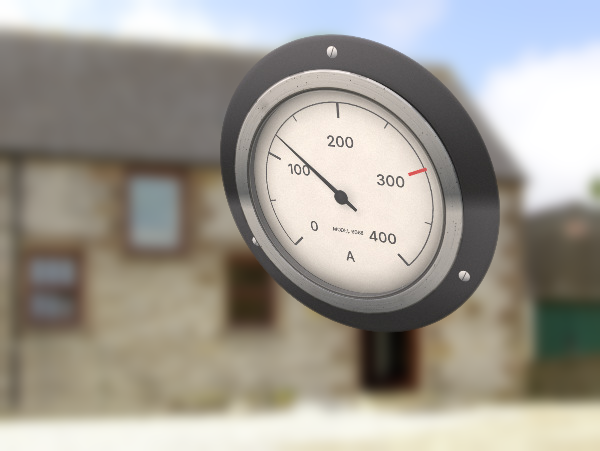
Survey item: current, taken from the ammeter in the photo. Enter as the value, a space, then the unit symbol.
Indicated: 125 A
